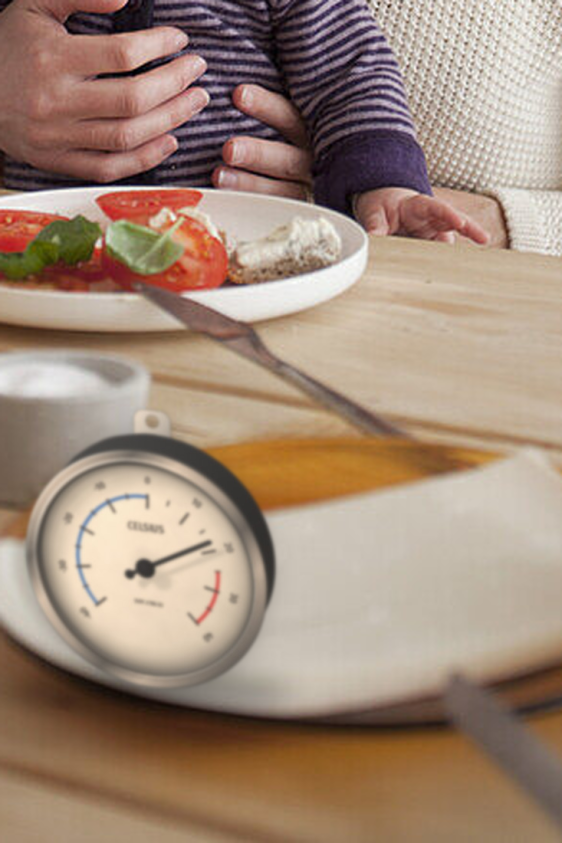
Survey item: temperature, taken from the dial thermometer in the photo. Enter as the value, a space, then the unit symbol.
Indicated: 17.5 °C
